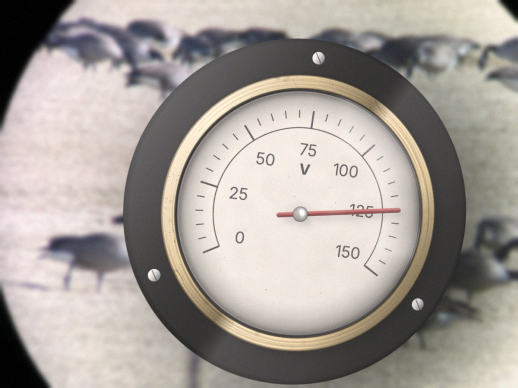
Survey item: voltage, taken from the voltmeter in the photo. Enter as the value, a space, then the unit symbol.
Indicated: 125 V
